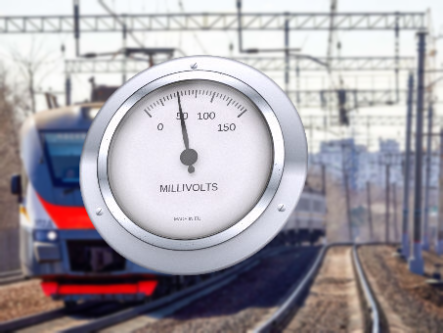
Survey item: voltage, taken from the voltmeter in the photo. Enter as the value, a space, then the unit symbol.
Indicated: 50 mV
